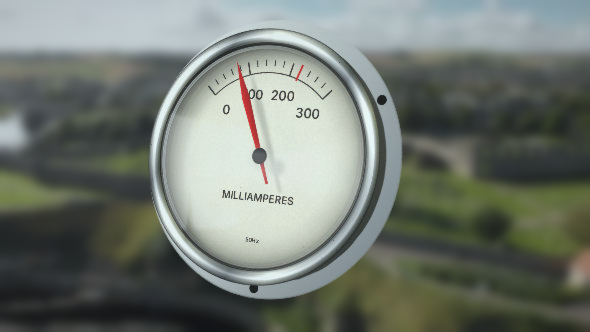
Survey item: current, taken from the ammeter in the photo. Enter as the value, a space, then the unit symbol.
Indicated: 80 mA
